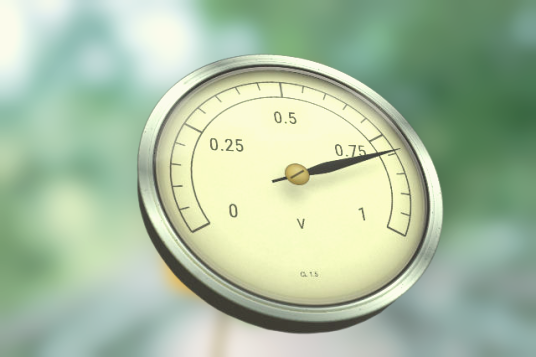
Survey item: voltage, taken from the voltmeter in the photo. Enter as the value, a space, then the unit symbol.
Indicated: 0.8 V
